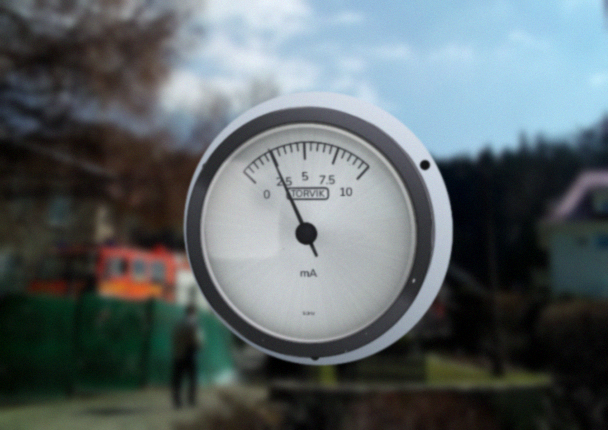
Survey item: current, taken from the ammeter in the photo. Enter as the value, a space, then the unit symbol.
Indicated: 2.5 mA
